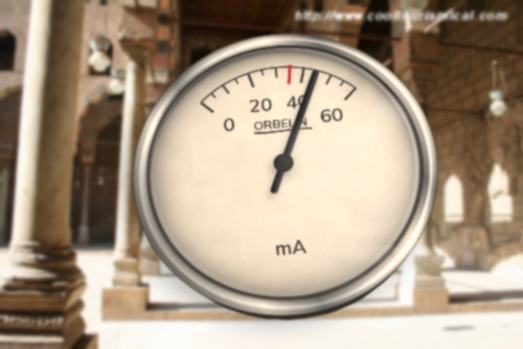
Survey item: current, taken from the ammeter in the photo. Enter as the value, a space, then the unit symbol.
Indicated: 45 mA
